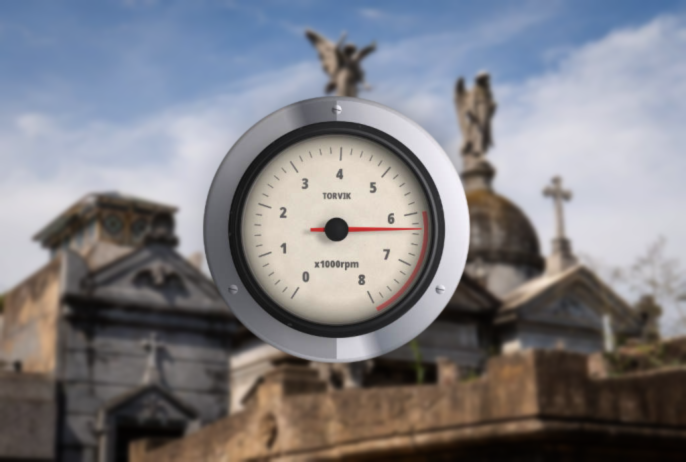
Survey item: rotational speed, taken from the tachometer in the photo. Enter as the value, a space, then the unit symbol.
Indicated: 6300 rpm
